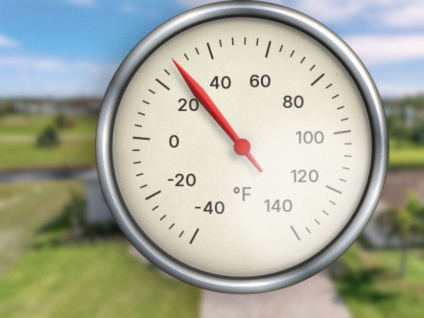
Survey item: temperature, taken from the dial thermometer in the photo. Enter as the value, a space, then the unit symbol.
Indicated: 28 °F
